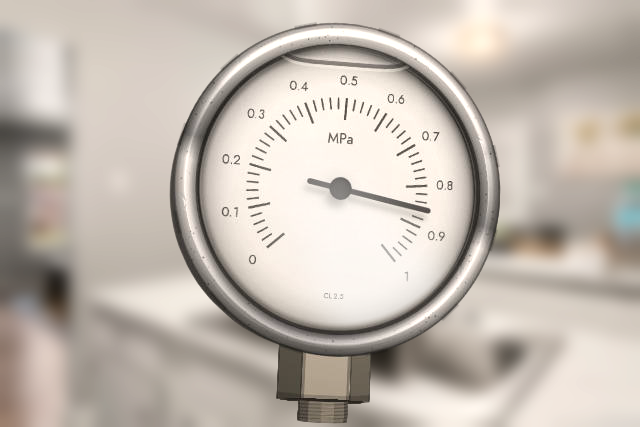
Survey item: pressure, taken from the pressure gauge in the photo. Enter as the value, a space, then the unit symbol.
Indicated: 0.86 MPa
